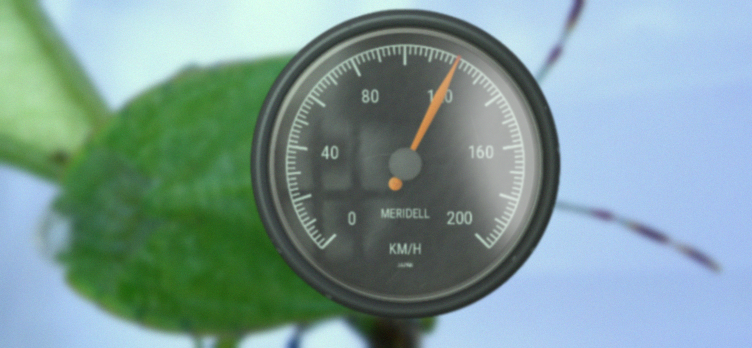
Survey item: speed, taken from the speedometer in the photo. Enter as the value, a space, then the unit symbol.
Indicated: 120 km/h
